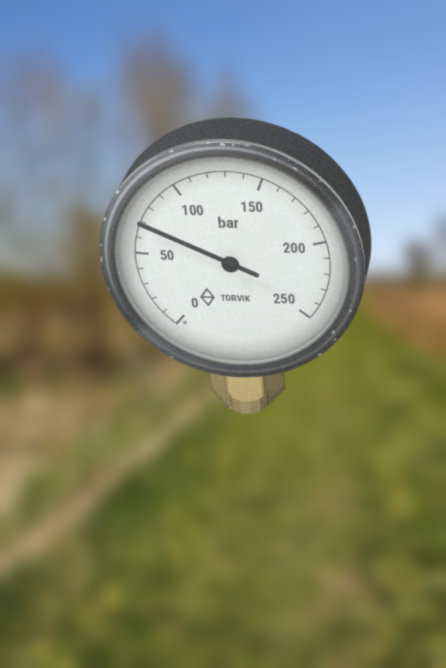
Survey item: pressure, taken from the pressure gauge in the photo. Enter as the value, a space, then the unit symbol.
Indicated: 70 bar
